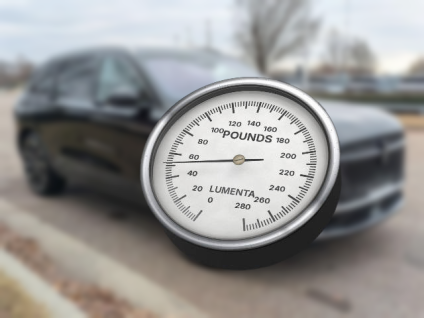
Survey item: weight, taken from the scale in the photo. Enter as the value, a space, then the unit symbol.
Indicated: 50 lb
